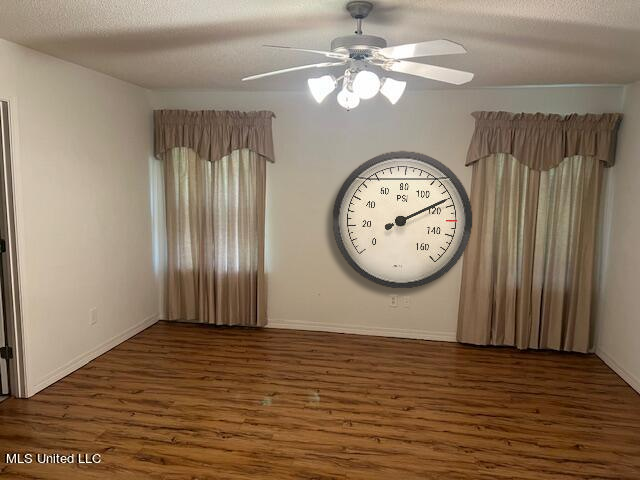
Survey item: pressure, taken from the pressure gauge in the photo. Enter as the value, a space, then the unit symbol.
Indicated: 115 psi
